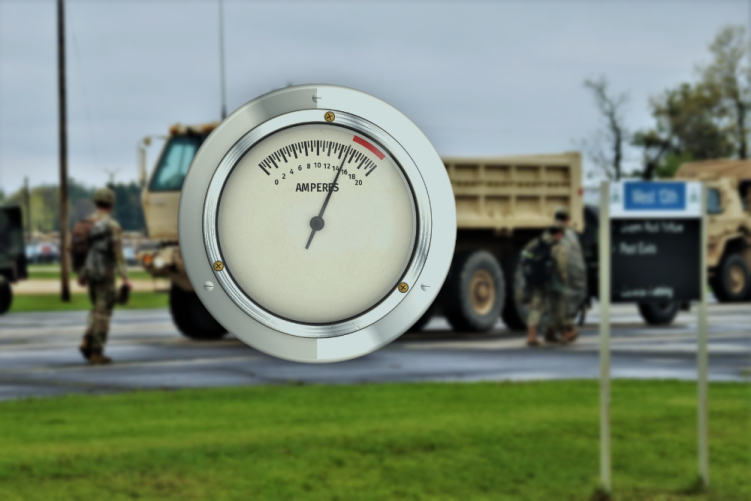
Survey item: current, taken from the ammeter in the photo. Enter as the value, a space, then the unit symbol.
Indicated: 15 A
